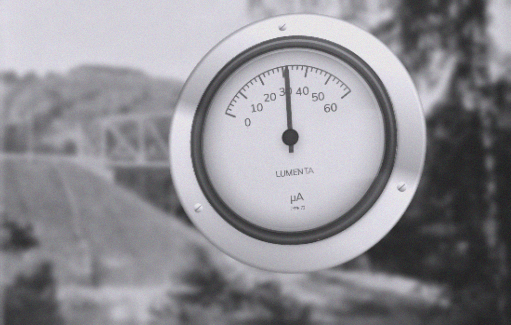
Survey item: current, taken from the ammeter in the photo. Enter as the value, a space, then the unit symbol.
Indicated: 32 µA
